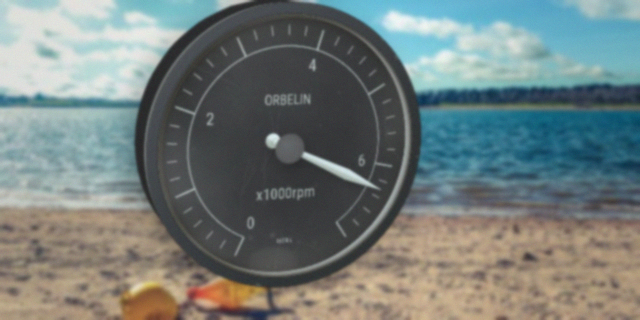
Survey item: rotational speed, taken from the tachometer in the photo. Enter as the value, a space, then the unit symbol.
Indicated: 6300 rpm
